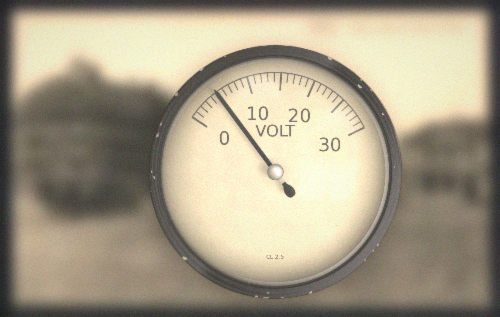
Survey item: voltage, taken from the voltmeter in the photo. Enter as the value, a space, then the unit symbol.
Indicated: 5 V
